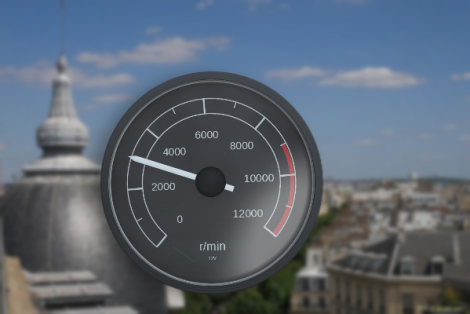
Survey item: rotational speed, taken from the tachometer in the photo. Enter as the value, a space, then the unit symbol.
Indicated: 3000 rpm
